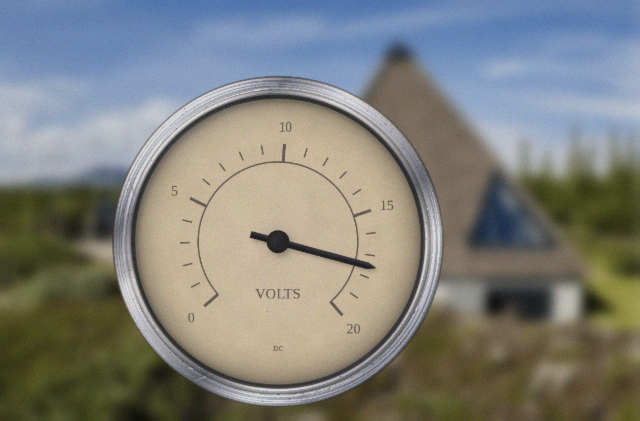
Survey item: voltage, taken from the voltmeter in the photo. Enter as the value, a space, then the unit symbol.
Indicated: 17.5 V
